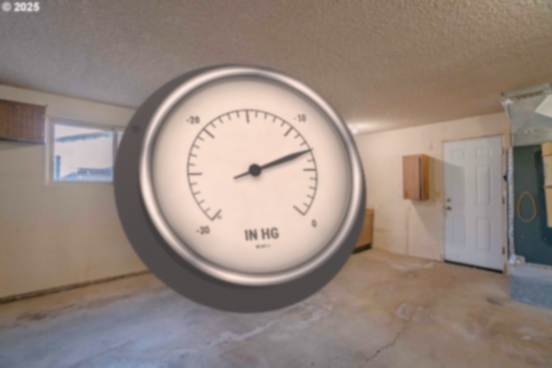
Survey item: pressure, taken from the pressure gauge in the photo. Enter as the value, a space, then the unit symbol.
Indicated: -7 inHg
